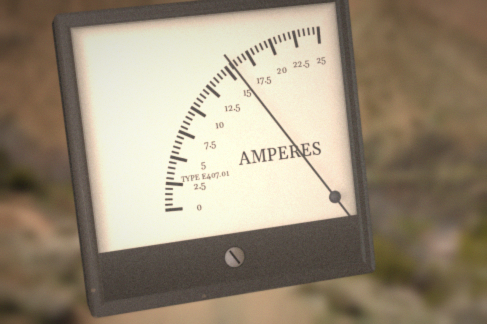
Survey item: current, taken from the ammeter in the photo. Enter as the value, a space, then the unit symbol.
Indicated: 15.5 A
